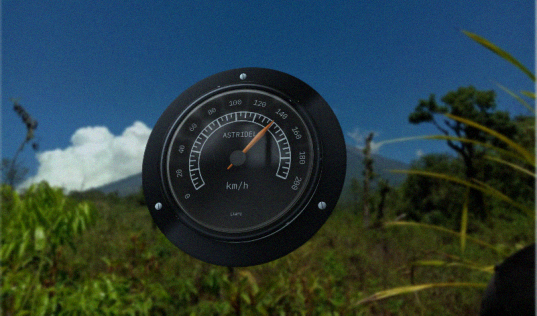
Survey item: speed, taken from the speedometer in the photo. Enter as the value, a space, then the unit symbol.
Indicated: 140 km/h
